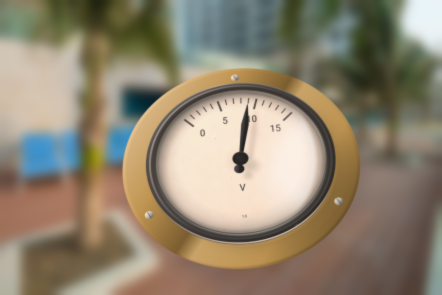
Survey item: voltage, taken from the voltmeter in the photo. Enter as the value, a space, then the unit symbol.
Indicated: 9 V
